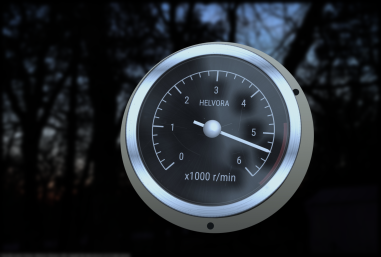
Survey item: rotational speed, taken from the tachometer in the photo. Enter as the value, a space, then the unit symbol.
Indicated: 5400 rpm
